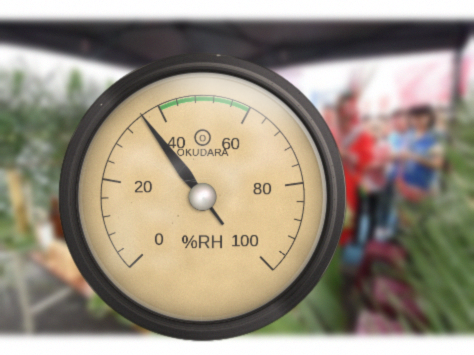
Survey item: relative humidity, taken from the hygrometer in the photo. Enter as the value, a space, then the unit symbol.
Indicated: 36 %
